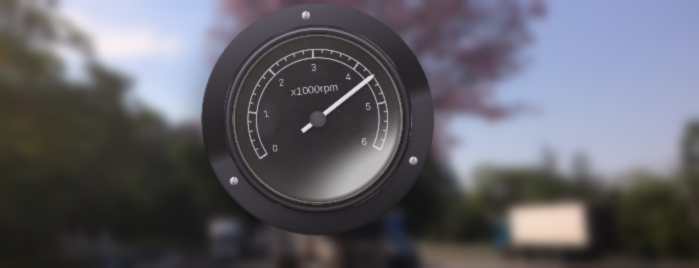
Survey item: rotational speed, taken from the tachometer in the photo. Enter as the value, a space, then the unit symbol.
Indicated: 4400 rpm
